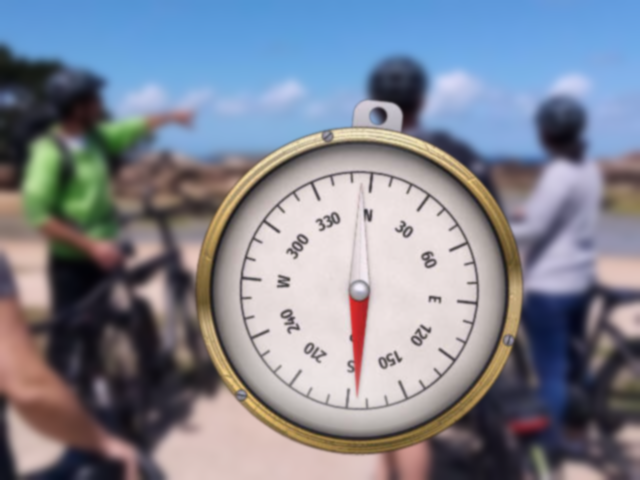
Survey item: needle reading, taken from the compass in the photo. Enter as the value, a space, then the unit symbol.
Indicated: 175 °
